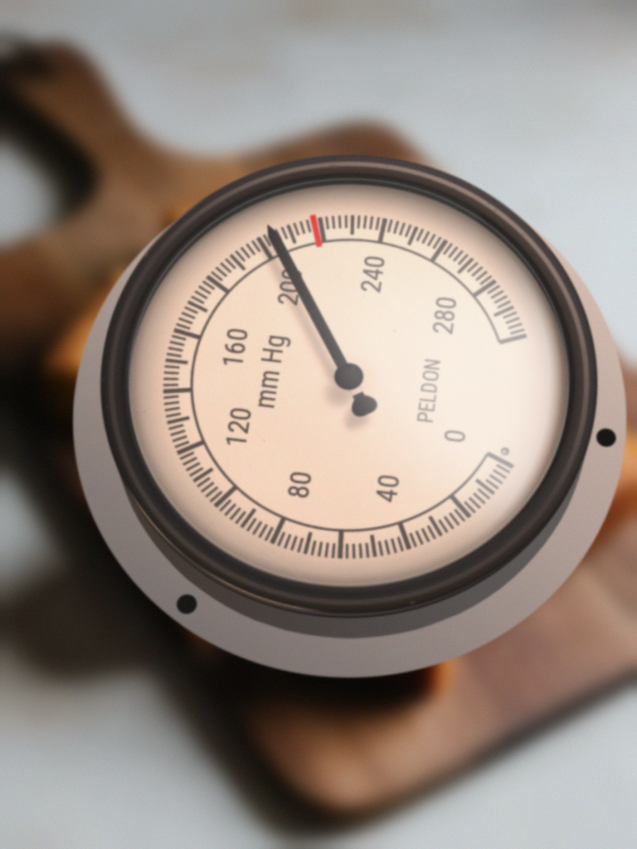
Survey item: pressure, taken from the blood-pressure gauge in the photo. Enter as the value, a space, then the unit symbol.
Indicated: 204 mmHg
